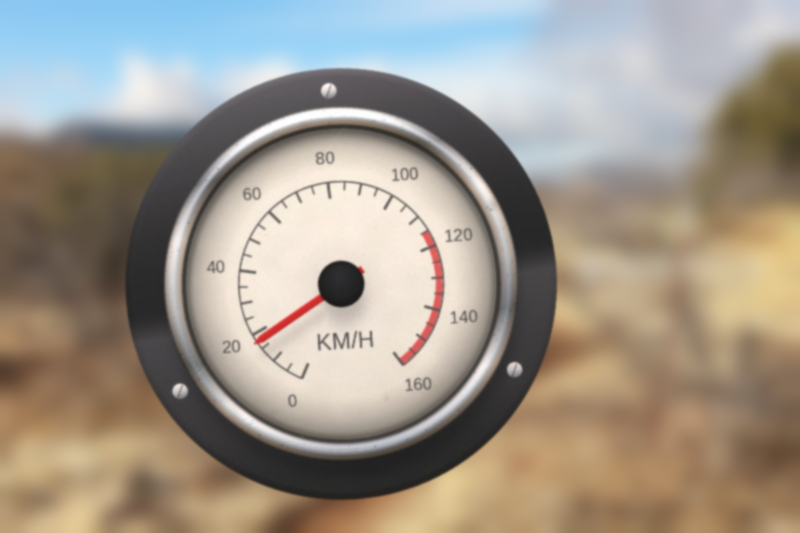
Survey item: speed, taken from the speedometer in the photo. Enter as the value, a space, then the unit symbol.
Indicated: 17.5 km/h
